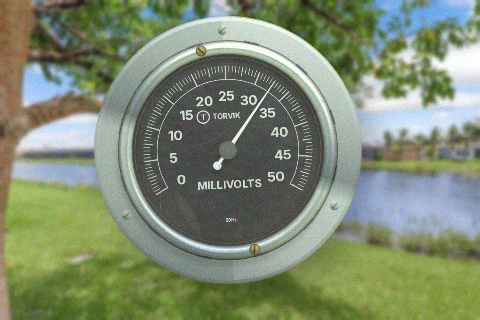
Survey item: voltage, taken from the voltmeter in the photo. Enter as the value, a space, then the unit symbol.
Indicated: 32.5 mV
